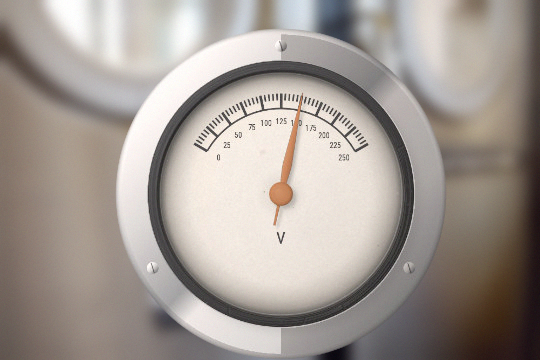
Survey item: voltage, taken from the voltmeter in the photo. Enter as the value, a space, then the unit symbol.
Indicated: 150 V
